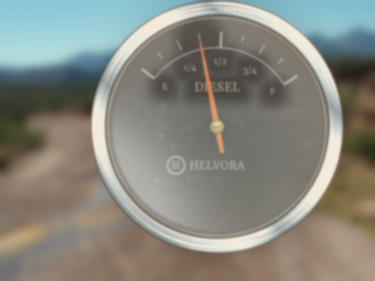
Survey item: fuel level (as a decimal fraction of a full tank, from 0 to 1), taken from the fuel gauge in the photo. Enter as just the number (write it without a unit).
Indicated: 0.375
